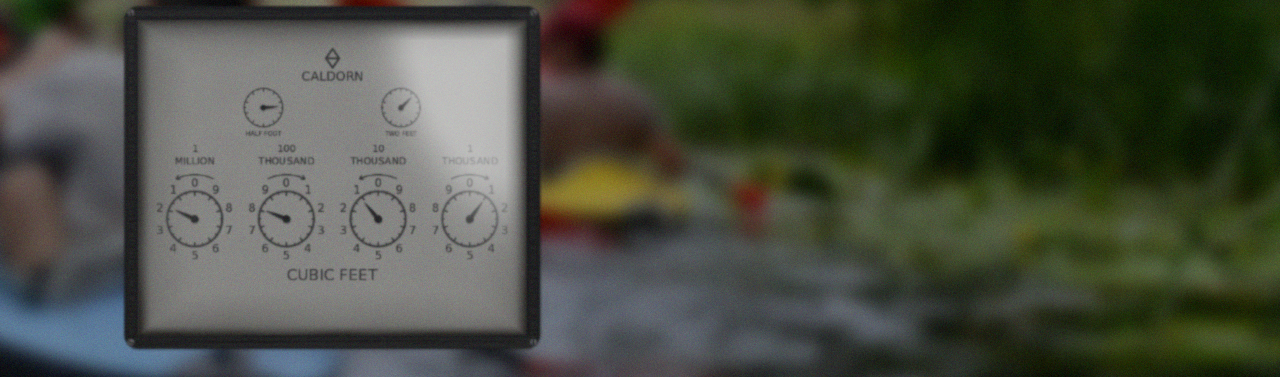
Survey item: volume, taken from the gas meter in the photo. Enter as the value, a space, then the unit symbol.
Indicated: 181100 ft³
